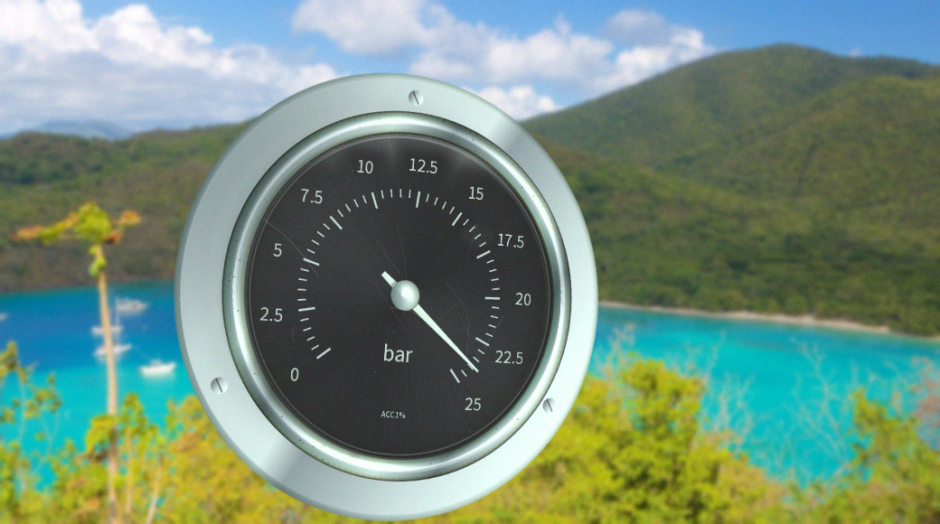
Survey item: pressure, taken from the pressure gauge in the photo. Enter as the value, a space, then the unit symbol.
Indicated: 24 bar
